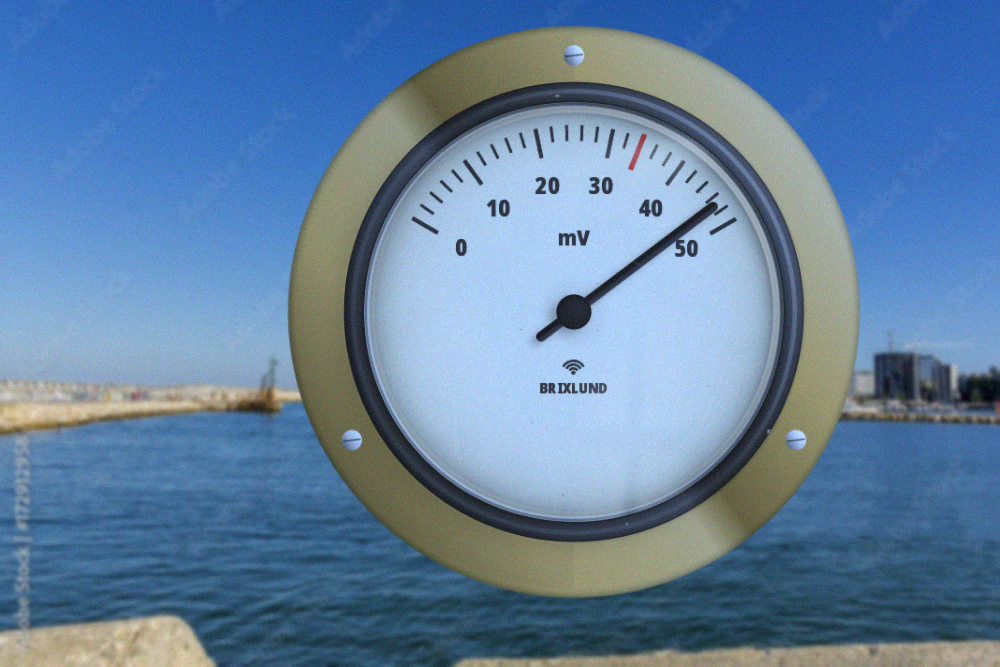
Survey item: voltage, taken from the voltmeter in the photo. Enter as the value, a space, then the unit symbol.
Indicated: 47 mV
